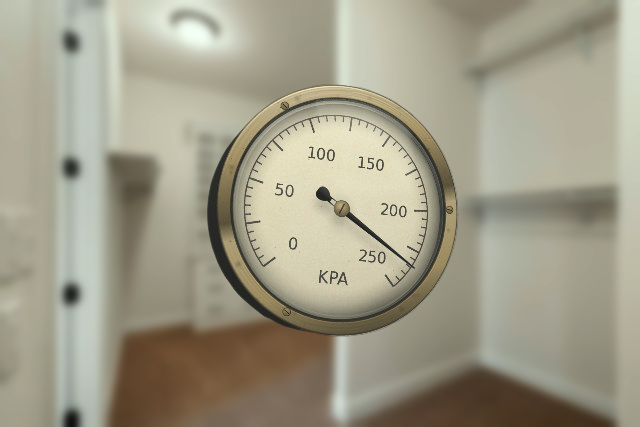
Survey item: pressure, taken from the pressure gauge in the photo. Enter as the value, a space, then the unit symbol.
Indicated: 235 kPa
